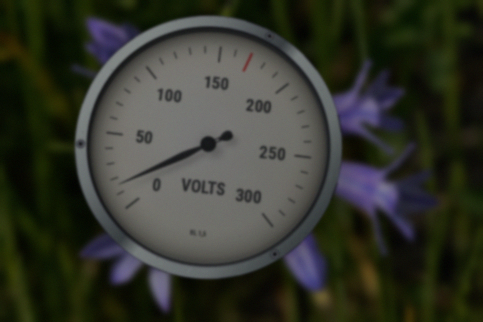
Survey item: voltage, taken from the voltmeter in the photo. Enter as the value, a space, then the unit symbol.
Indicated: 15 V
